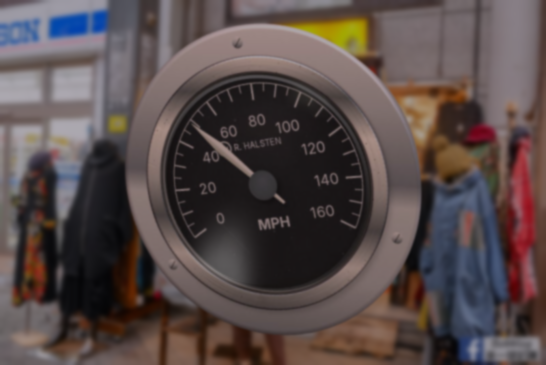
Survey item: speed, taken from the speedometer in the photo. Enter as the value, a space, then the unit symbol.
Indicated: 50 mph
